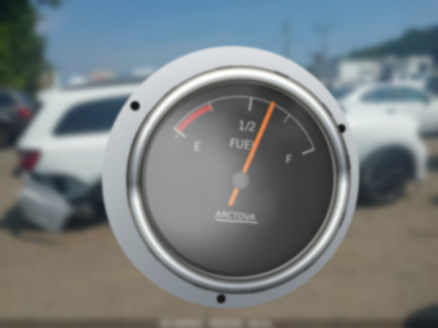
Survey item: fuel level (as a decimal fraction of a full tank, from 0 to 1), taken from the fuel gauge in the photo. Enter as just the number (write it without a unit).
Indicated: 0.625
